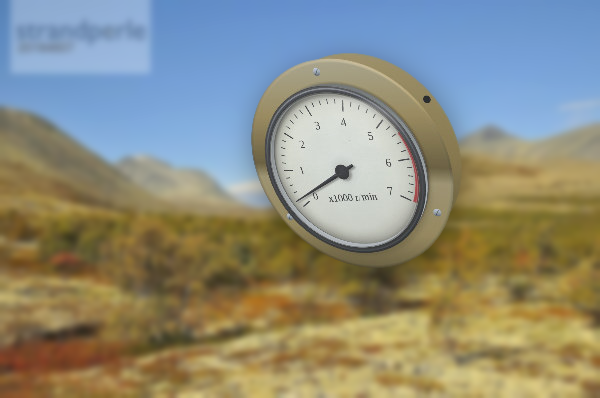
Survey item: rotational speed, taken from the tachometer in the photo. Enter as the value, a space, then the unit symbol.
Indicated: 200 rpm
